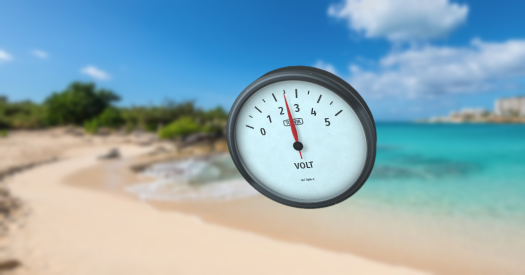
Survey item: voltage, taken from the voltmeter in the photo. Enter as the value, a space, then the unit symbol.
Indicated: 2.5 V
